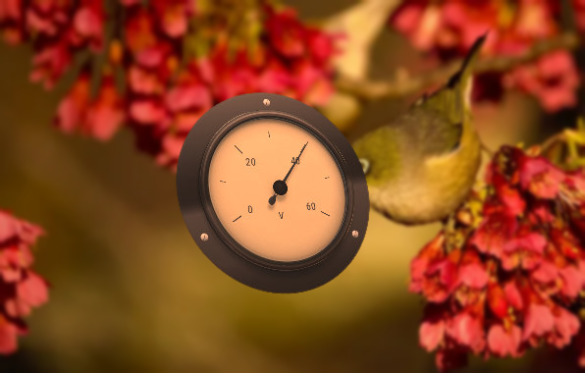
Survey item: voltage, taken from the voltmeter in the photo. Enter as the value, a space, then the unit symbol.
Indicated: 40 V
